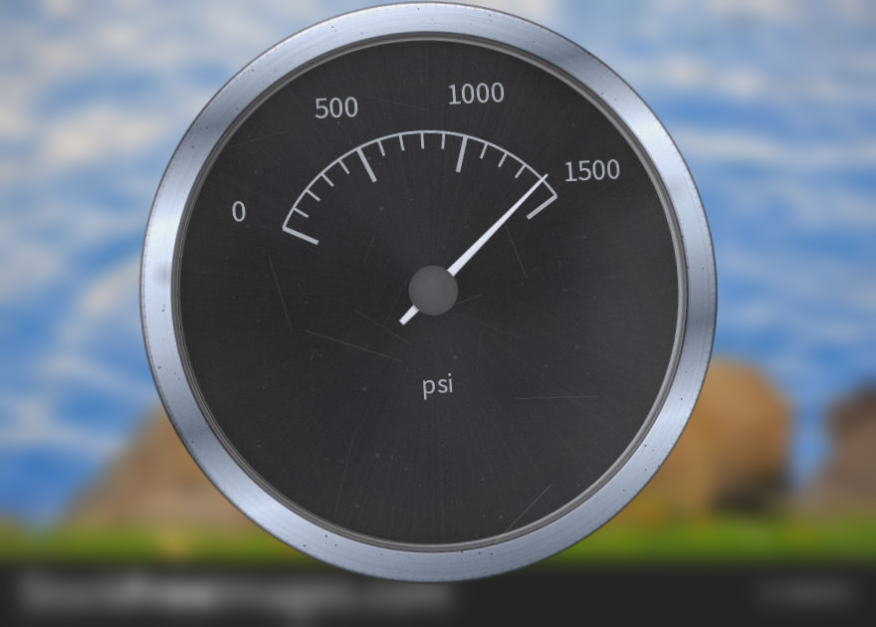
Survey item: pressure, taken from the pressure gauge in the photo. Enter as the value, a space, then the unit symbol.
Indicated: 1400 psi
